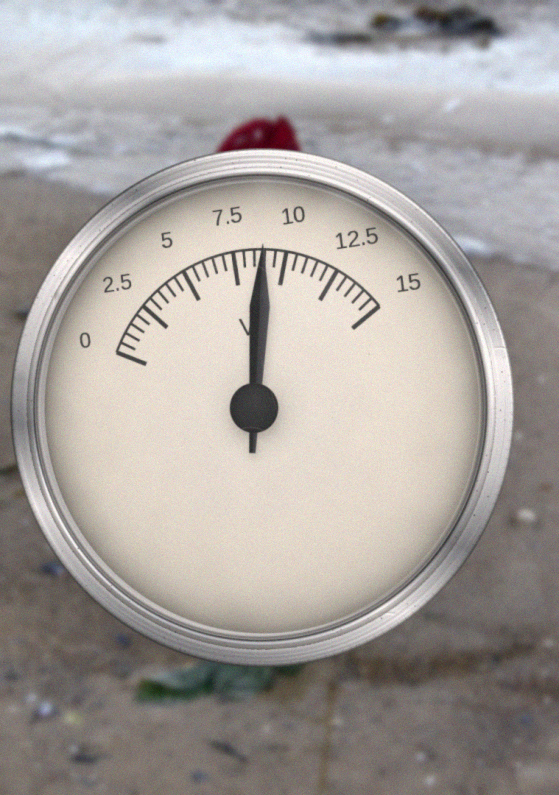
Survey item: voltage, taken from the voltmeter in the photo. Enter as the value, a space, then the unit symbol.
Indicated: 9 V
